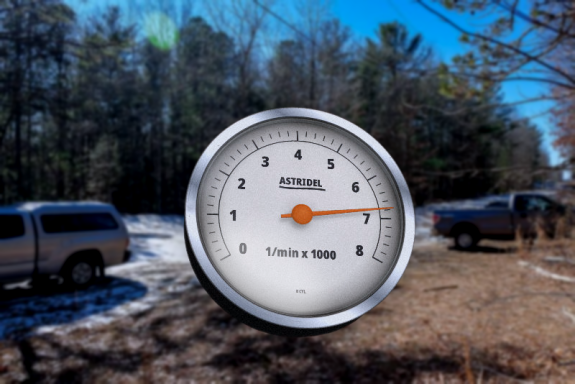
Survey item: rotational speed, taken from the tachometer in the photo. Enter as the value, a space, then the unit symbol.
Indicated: 6800 rpm
